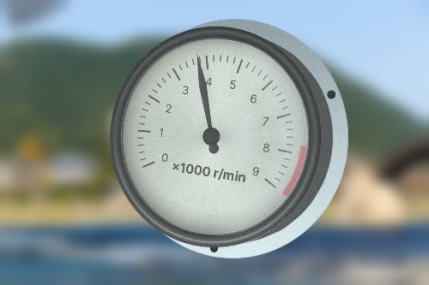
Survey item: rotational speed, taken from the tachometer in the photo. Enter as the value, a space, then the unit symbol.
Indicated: 3800 rpm
